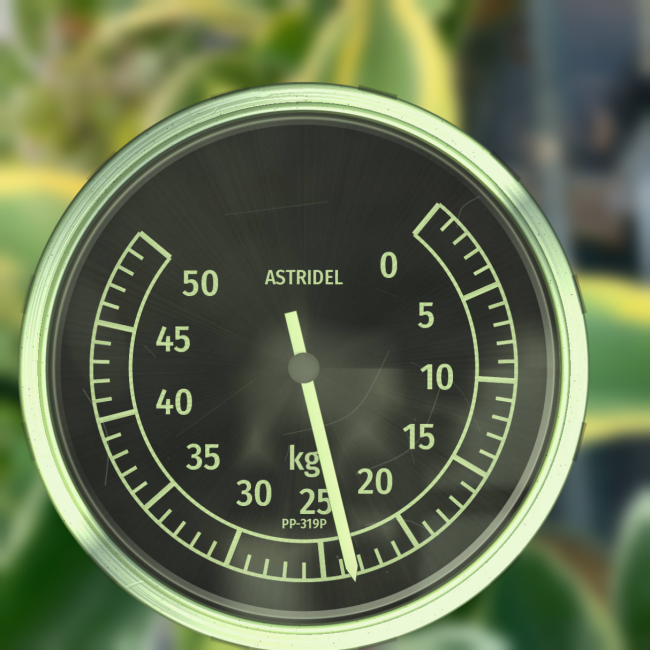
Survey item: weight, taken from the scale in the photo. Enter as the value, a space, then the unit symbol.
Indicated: 23.5 kg
